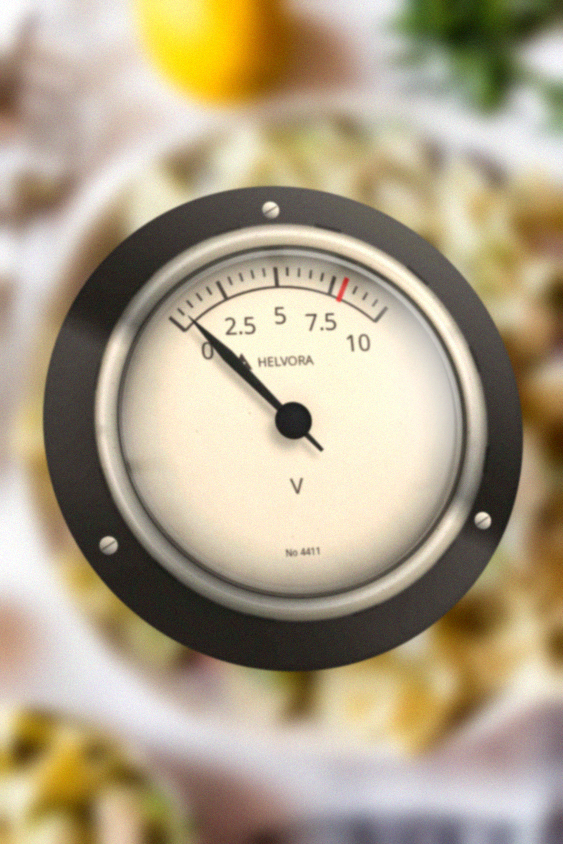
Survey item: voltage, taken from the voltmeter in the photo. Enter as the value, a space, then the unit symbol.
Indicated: 0.5 V
